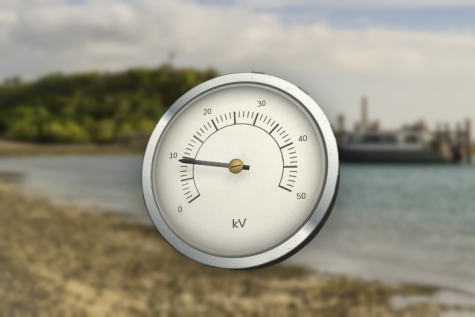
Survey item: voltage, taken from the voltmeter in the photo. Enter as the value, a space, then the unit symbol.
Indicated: 9 kV
